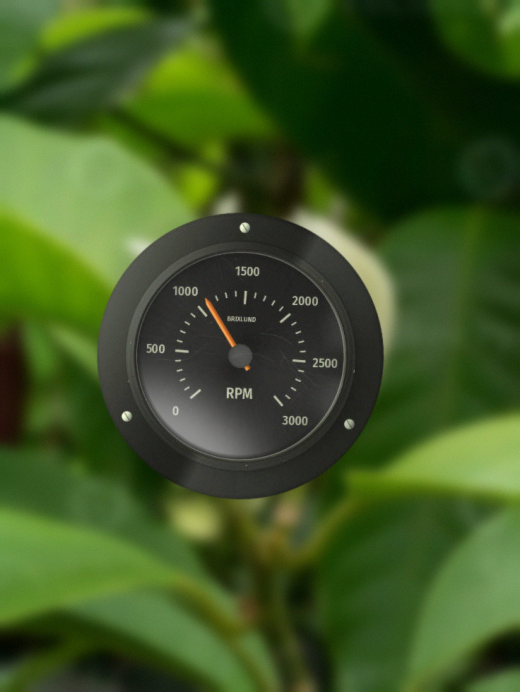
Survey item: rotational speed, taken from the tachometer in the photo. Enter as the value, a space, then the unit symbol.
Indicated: 1100 rpm
